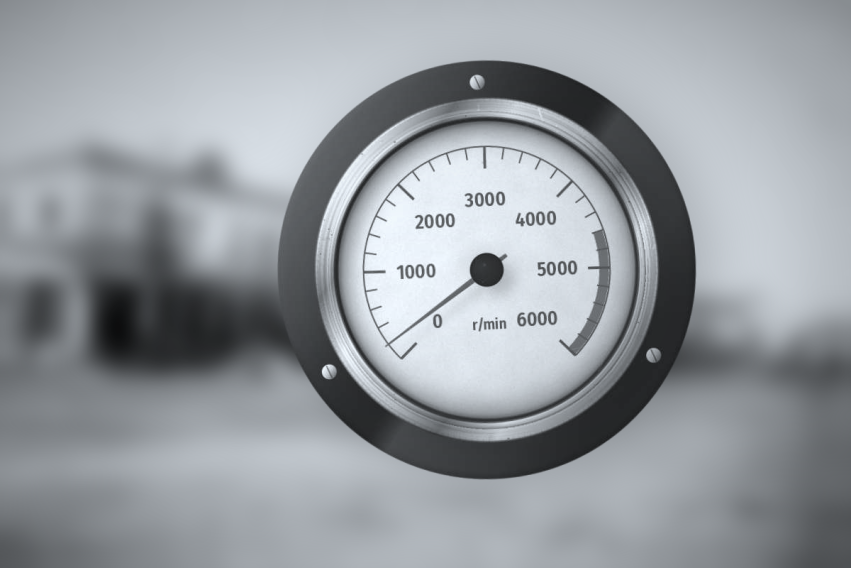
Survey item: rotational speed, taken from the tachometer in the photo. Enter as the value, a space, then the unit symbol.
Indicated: 200 rpm
